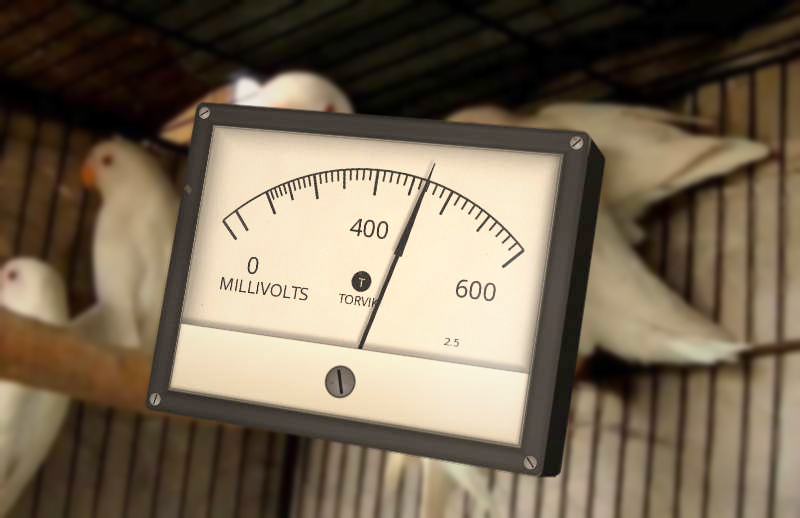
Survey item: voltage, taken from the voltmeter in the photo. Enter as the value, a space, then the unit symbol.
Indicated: 470 mV
